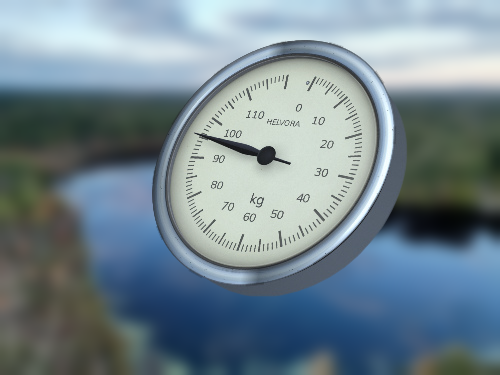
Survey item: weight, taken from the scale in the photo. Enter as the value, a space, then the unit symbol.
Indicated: 95 kg
